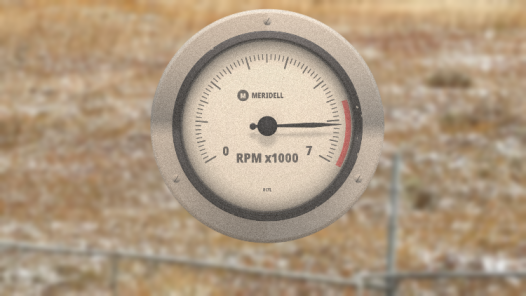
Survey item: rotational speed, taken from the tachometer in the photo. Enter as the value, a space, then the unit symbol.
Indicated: 6100 rpm
